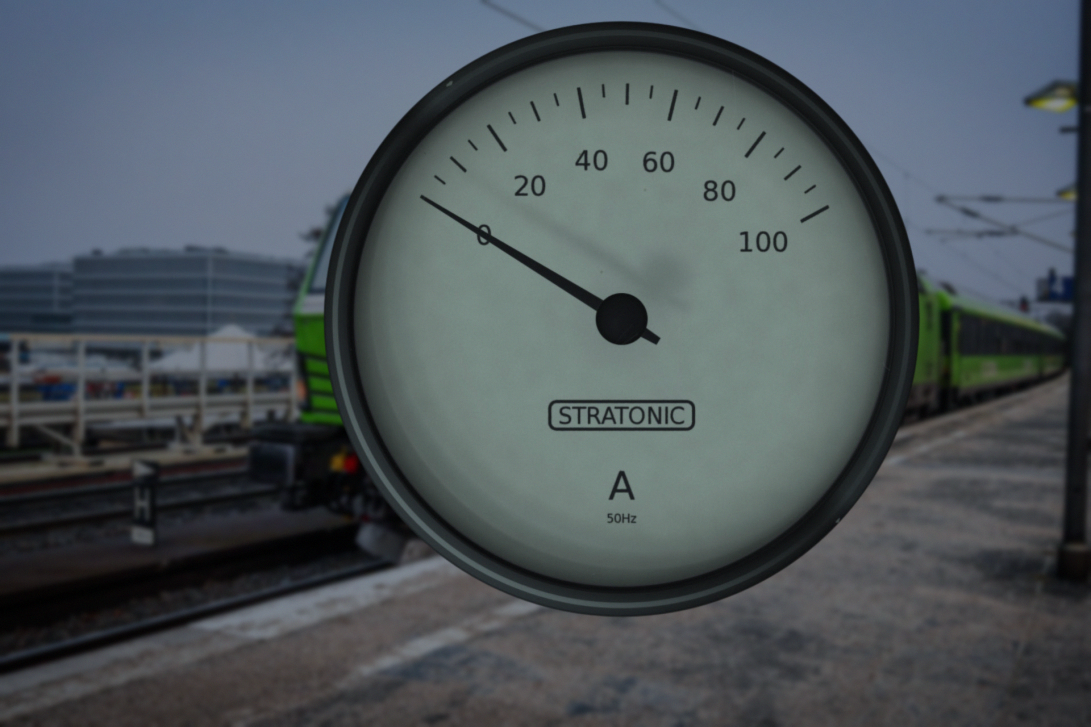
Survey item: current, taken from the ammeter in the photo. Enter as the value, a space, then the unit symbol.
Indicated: 0 A
